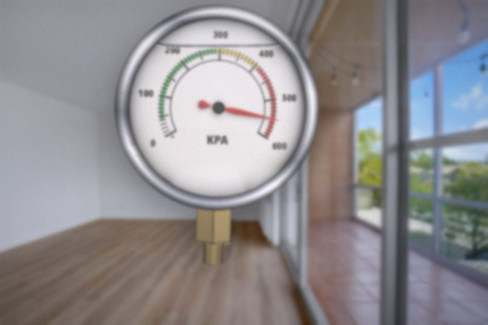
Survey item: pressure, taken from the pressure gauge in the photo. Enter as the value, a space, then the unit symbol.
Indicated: 550 kPa
